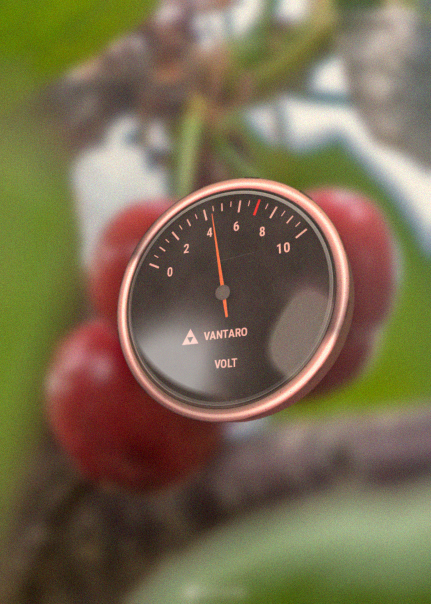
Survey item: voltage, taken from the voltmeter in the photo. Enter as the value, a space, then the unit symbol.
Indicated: 4.5 V
